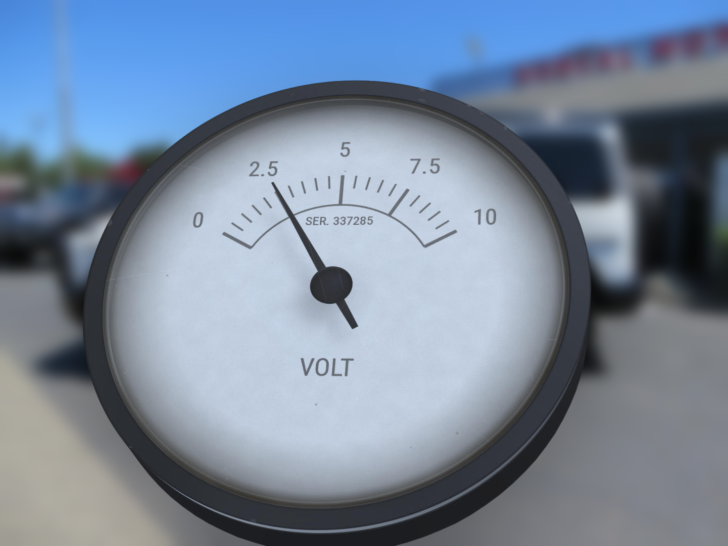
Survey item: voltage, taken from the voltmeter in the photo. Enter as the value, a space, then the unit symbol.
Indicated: 2.5 V
